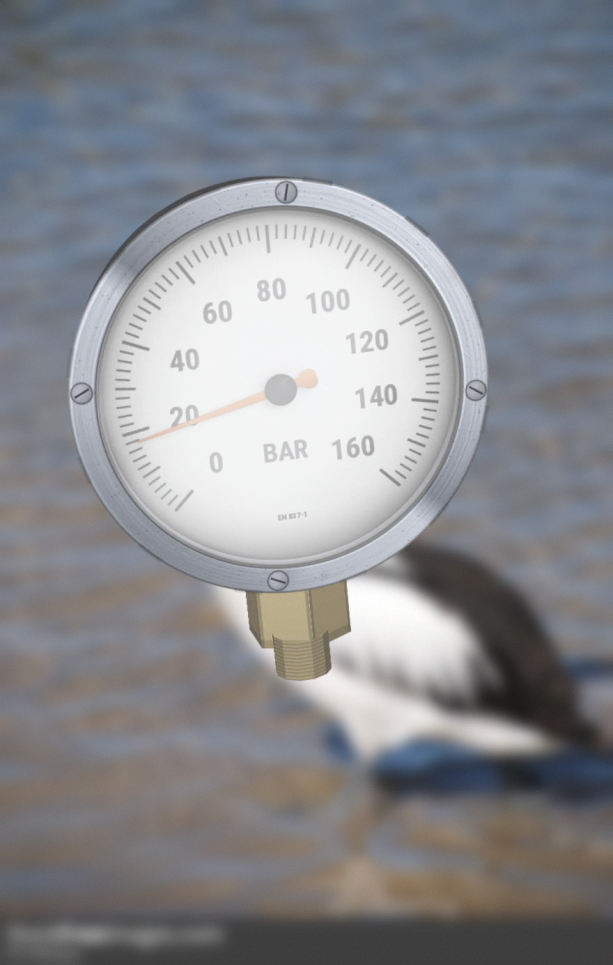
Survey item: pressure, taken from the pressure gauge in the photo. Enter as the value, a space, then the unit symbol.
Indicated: 18 bar
